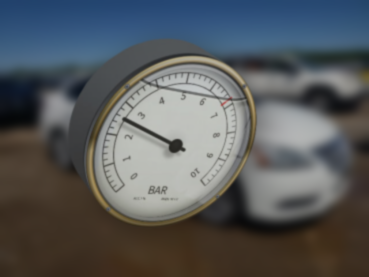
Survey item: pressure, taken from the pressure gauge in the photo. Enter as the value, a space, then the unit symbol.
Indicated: 2.6 bar
